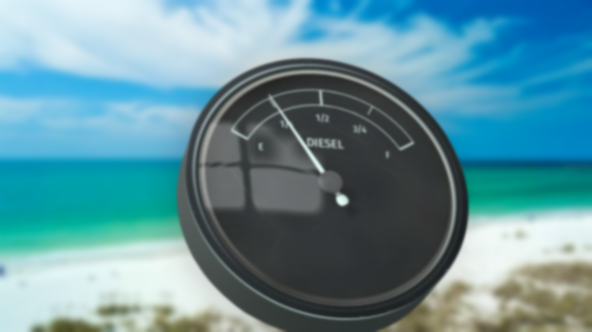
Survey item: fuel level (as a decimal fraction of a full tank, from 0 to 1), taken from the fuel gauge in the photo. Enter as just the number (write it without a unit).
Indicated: 0.25
